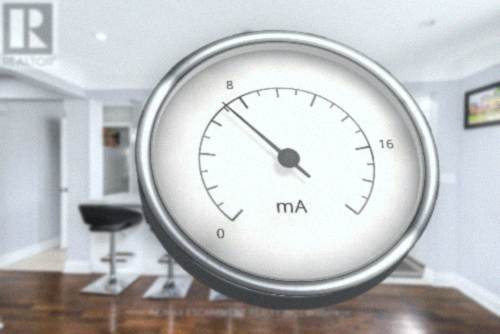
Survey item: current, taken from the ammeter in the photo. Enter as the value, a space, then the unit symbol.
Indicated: 7 mA
